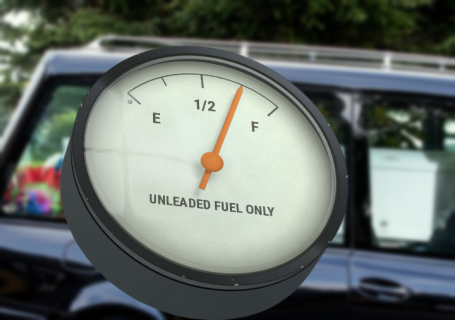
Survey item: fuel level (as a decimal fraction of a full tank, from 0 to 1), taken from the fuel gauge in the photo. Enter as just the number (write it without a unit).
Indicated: 0.75
